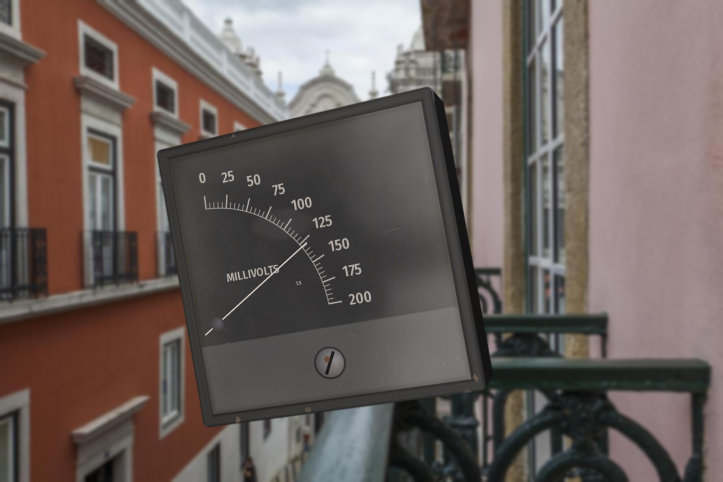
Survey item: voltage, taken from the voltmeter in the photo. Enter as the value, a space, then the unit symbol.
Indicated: 130 mV
